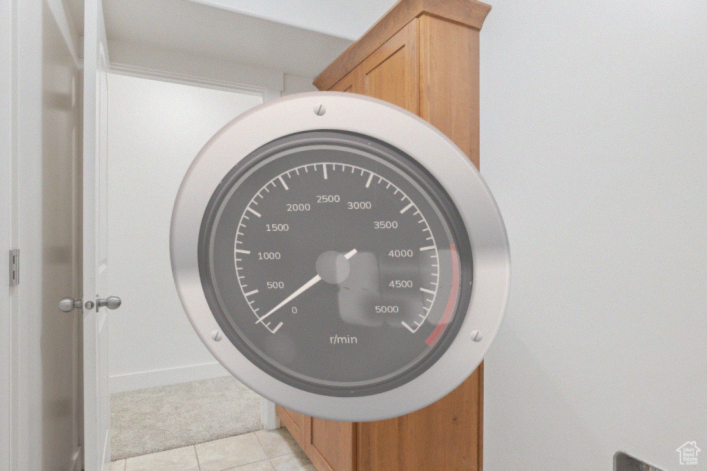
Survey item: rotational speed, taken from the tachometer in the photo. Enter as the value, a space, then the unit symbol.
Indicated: 200 rpm
